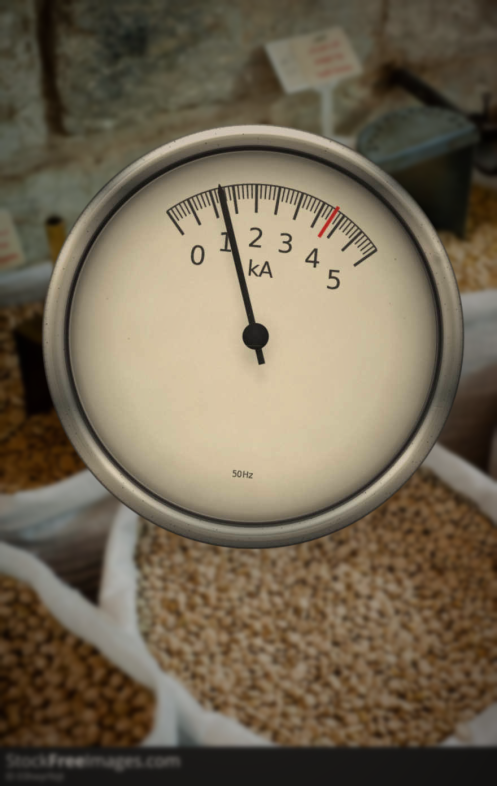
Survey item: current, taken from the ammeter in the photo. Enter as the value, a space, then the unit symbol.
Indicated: 1.2 kA
